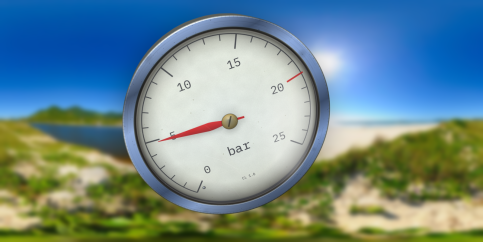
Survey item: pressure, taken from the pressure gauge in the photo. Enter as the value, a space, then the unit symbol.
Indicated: 5 bar
